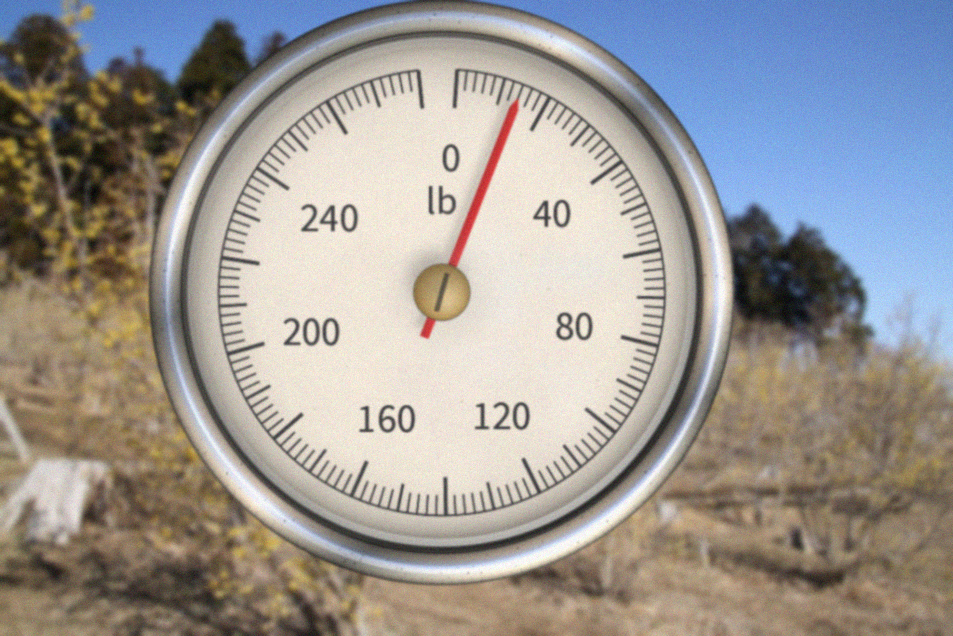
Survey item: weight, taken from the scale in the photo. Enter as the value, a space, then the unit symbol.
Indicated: 14 lb
